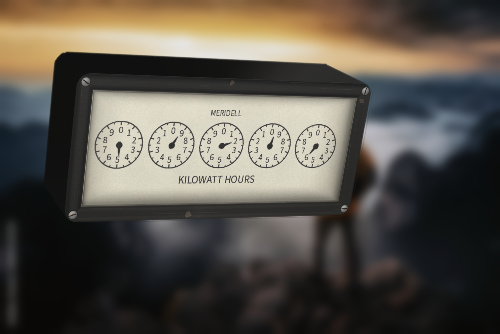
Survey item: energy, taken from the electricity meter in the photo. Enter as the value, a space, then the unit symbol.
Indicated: 49196 kWh
